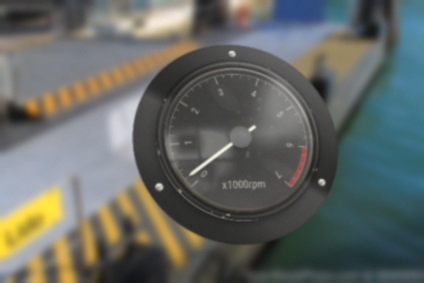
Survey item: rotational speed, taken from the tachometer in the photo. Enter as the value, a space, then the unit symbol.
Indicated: 200 rpm
